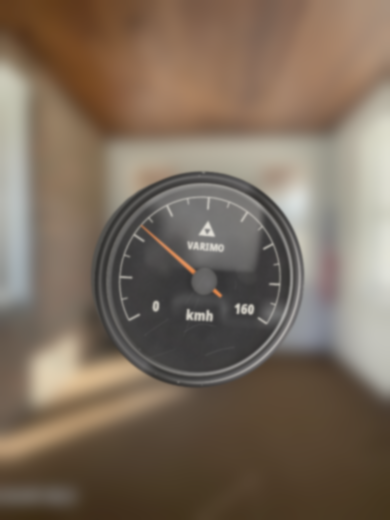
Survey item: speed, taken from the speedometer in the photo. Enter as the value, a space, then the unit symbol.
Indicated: 45 km/h
